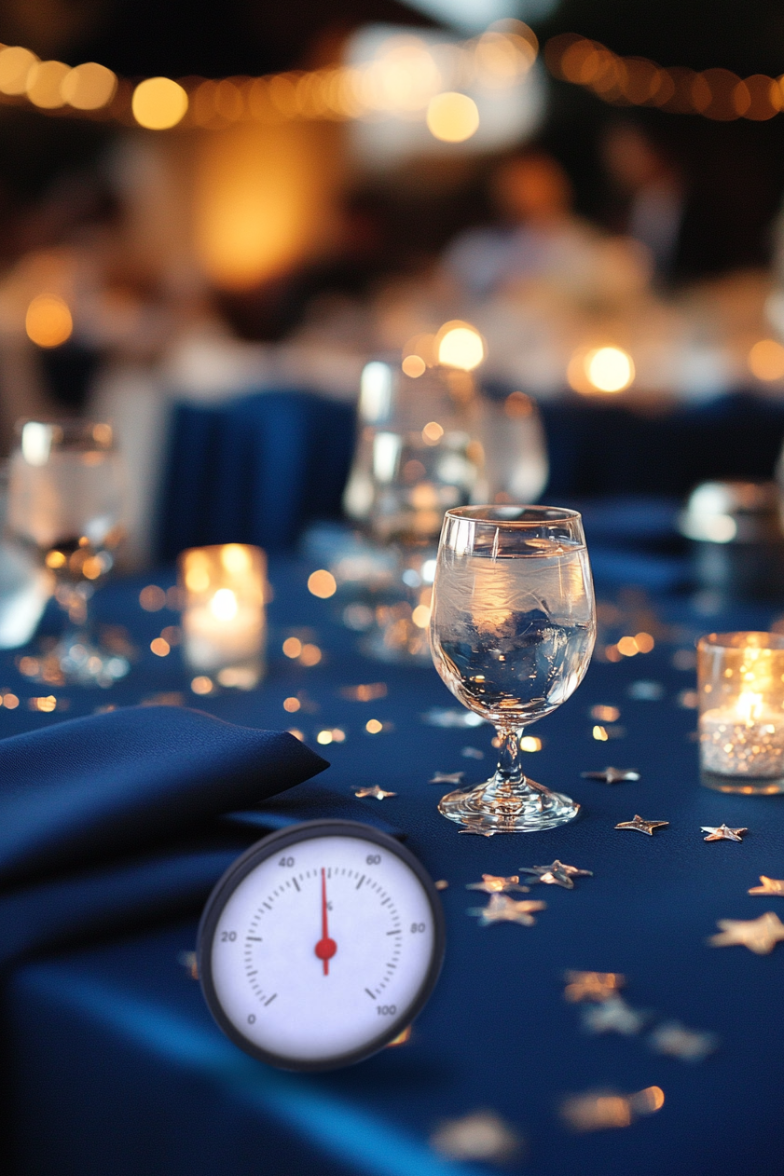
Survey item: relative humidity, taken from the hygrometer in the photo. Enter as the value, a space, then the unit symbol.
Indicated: 48 %
